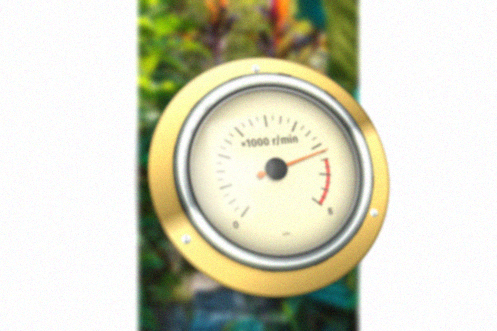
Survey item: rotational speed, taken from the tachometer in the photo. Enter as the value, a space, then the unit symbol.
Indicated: 6250 rpm
